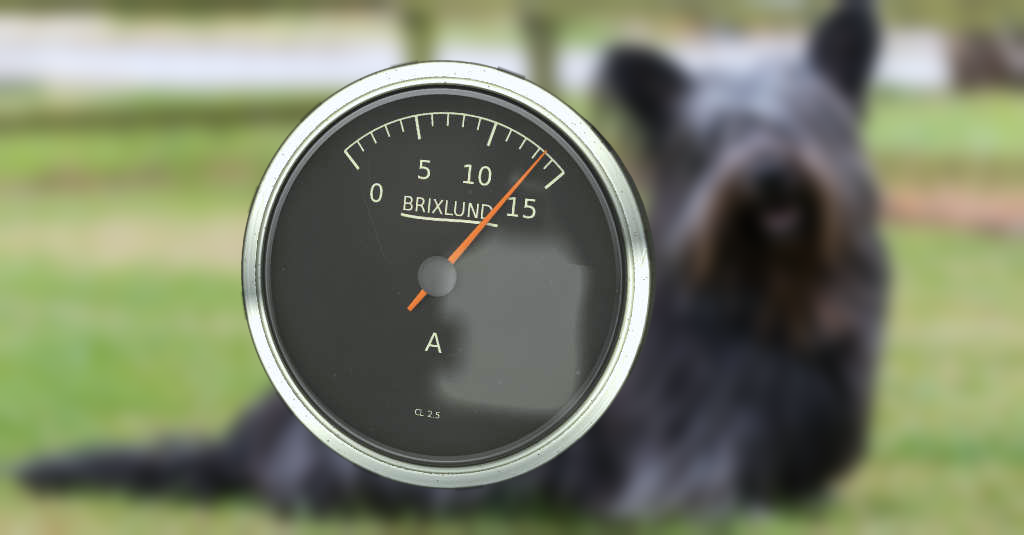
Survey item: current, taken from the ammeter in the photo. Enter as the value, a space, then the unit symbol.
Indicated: 13.5 A
